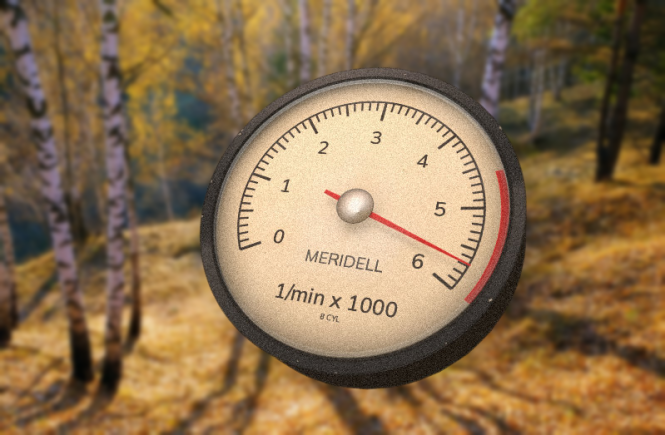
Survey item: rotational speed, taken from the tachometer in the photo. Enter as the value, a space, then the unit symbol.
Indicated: 5700 rpm
